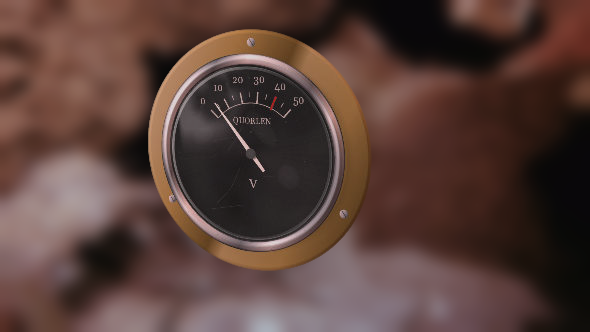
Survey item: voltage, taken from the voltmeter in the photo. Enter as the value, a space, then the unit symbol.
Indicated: 5 V
